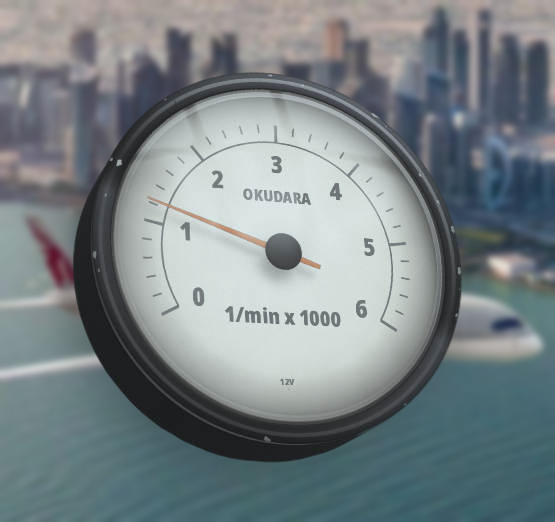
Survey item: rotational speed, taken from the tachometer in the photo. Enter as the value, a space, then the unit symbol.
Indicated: 1200 rpm
